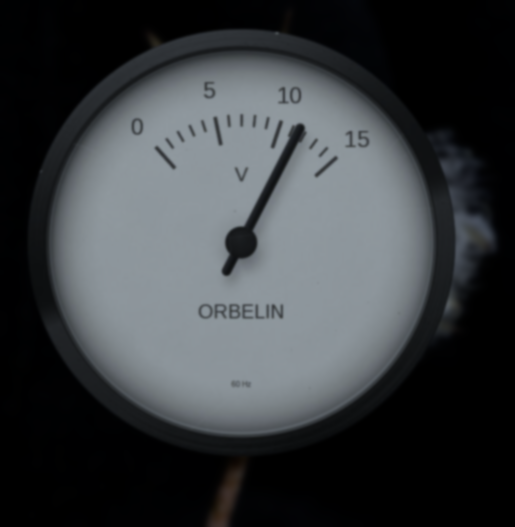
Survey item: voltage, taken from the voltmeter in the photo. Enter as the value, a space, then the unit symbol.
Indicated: 11.5 V
